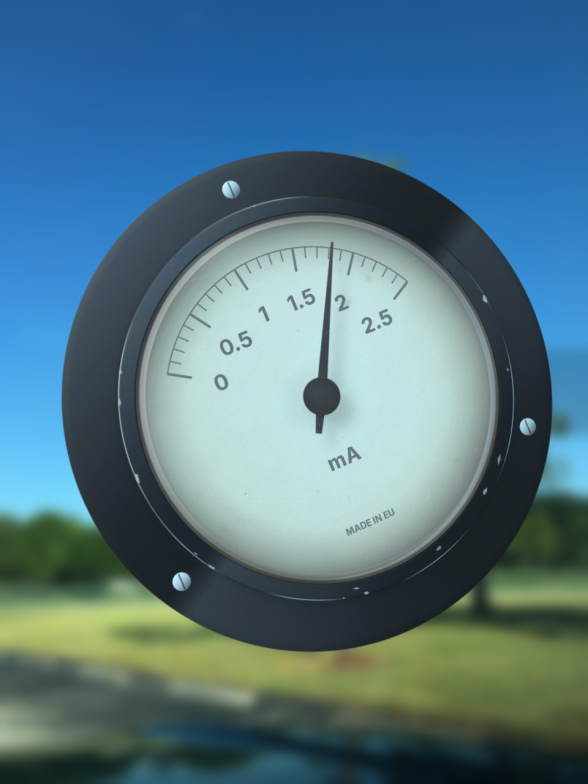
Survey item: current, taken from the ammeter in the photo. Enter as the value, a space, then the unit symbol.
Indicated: 1.8 mA
